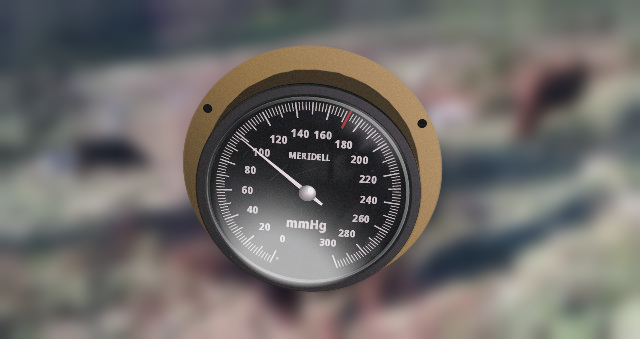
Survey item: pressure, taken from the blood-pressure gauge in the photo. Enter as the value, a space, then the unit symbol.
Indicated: 100 mmHg
